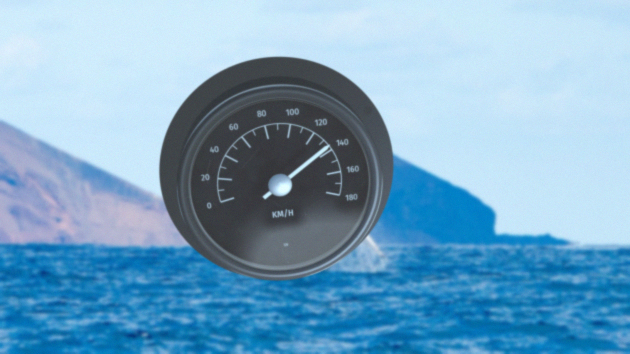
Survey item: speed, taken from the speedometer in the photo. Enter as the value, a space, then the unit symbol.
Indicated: 135 km/h
